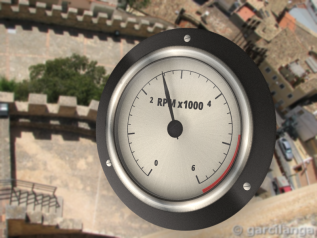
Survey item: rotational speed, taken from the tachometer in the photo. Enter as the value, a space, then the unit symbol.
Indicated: 2600 rpm
